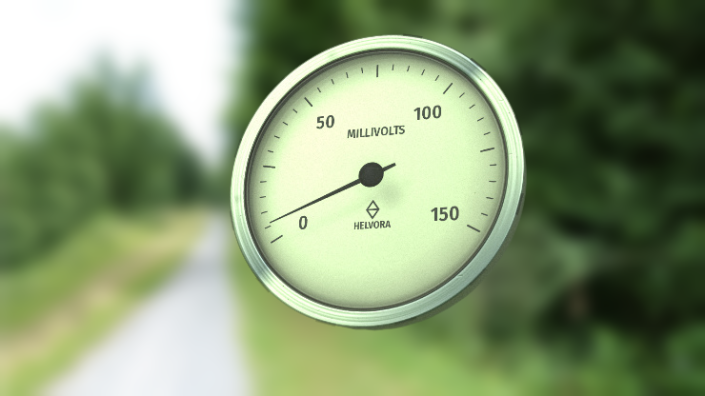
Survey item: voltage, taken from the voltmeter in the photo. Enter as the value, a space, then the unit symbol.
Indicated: 5 mV
